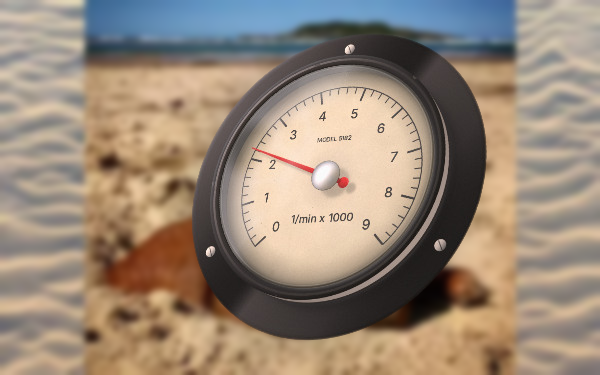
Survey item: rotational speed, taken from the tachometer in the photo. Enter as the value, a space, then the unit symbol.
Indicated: 2200 rpm
